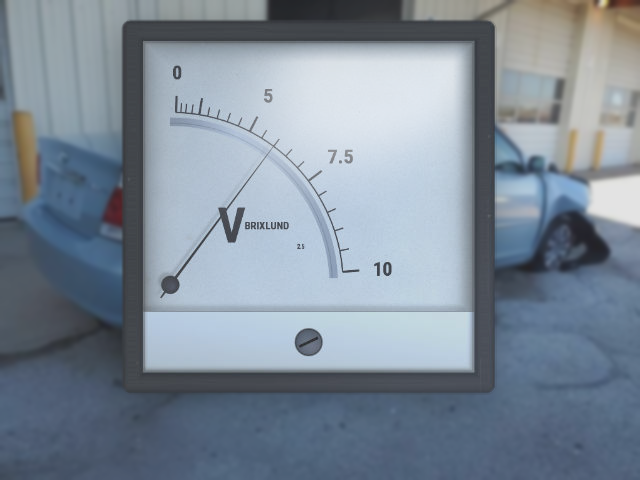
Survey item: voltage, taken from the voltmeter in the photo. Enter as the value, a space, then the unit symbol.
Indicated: 6 V
